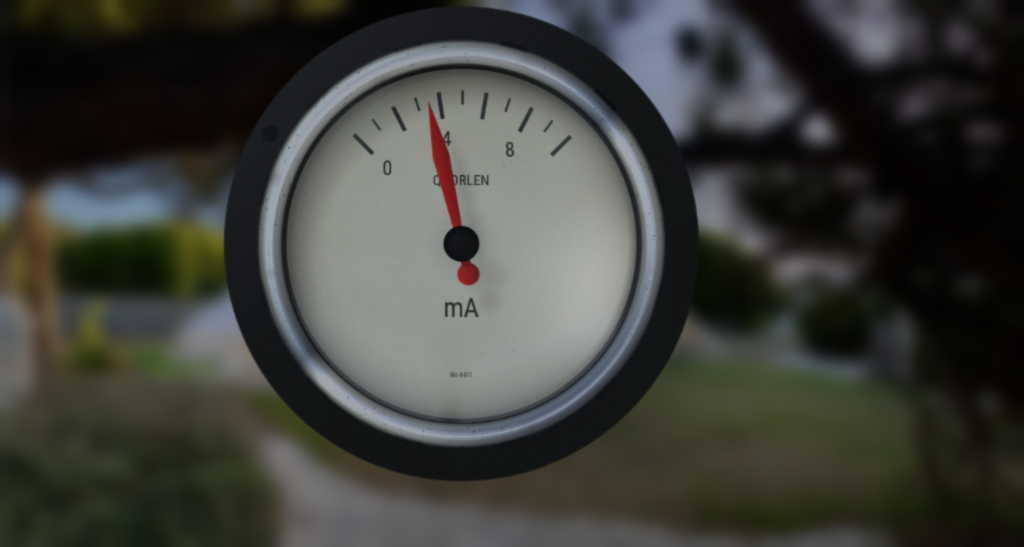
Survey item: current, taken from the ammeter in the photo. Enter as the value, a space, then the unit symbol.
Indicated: 3.5 mA
